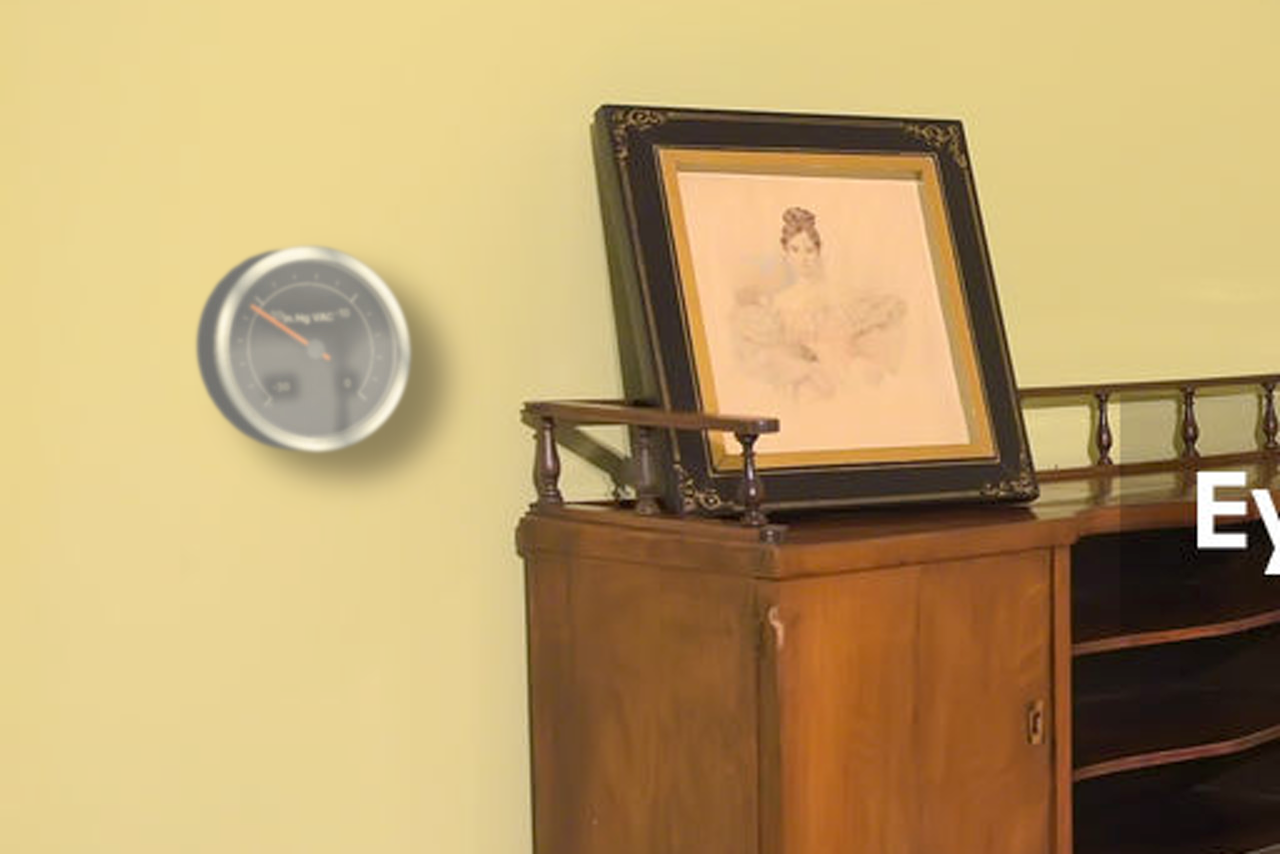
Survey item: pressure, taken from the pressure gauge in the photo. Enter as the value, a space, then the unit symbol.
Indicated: -21 inHg
